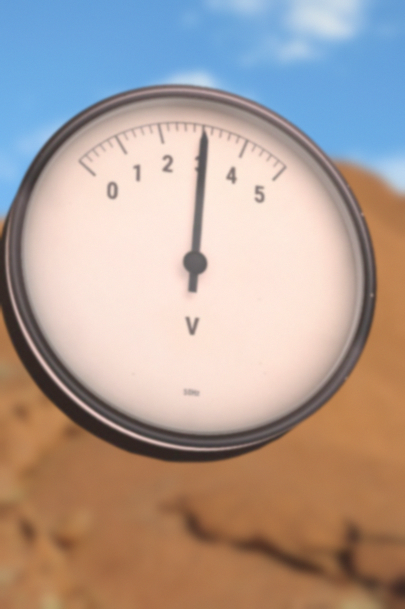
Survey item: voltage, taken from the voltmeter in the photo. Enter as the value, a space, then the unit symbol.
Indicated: 3 V
